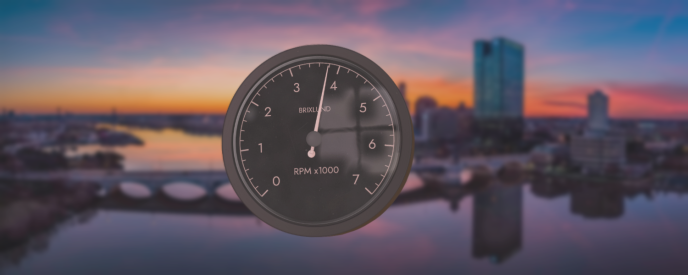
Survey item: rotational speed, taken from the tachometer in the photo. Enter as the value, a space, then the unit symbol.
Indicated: 3800 rpm
